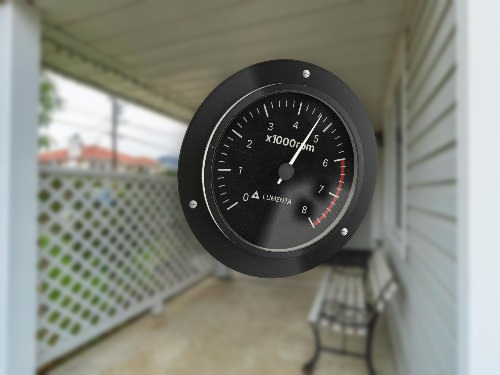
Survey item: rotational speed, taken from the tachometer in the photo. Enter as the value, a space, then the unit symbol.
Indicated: 4600 rpm
